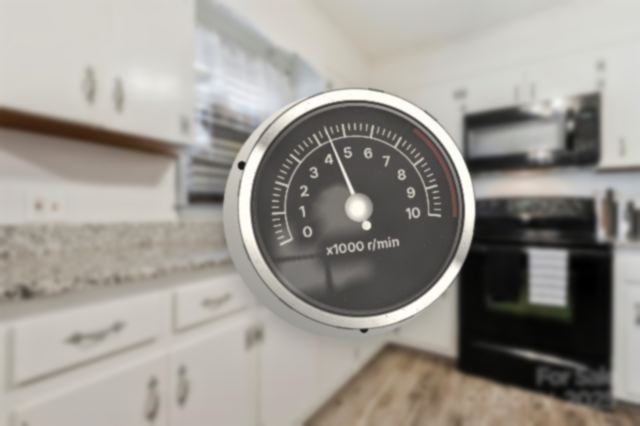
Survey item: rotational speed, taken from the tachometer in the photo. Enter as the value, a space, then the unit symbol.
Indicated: 4400 rpm
